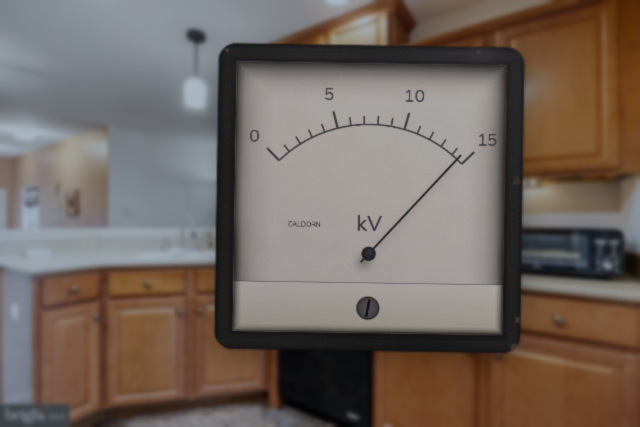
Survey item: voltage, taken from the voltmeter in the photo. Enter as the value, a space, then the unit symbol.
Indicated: 14.5 kV
